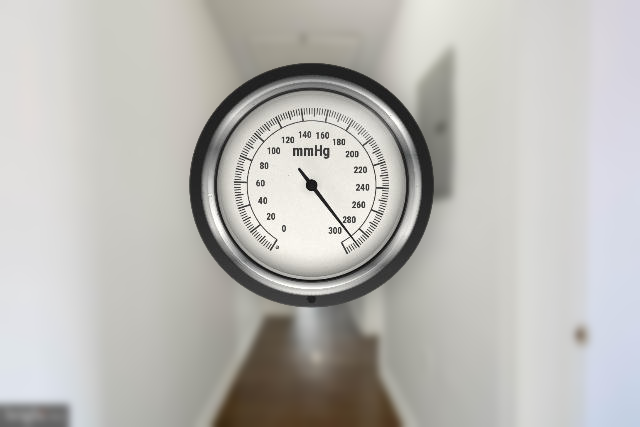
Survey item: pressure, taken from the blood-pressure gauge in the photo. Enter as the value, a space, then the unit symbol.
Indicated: 290 mmHg
